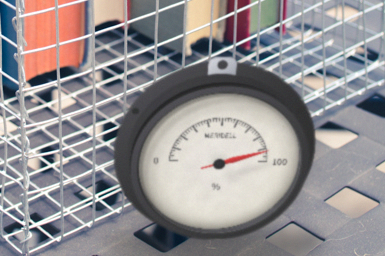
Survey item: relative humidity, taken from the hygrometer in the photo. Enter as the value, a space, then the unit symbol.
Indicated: 90 %
